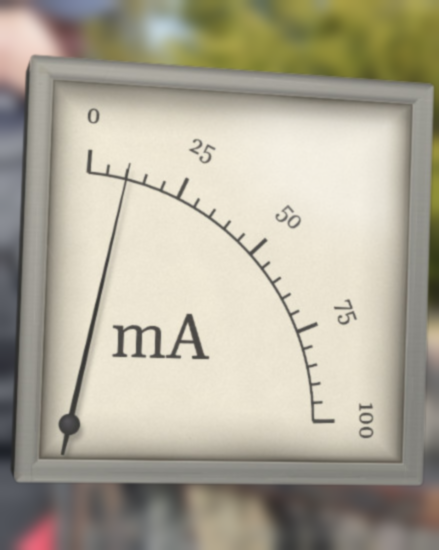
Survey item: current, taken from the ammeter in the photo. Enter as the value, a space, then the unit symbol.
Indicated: 10 mA
